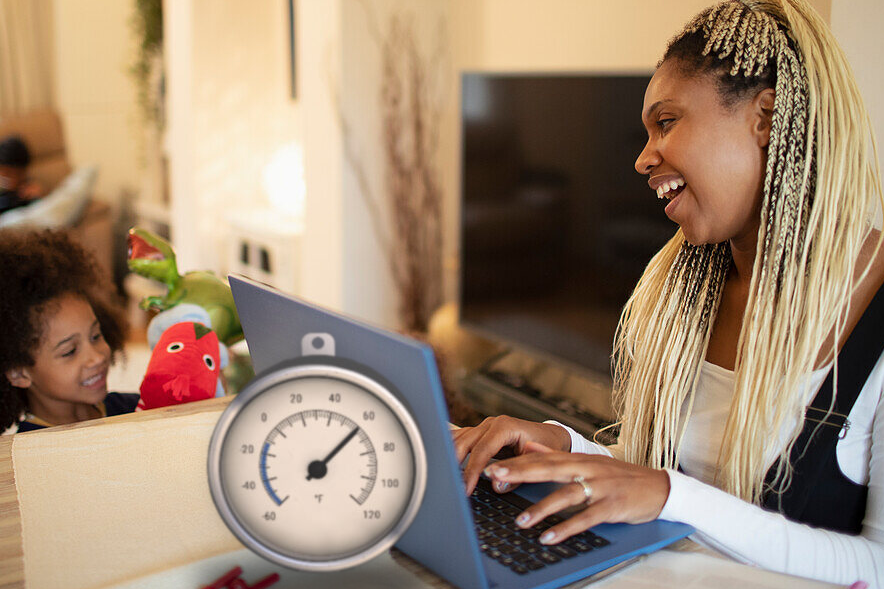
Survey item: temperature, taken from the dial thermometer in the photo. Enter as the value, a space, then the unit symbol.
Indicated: 60 °F
